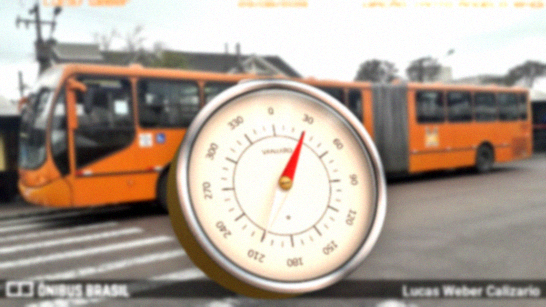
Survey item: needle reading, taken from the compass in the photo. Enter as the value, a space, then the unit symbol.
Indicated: 30 °
